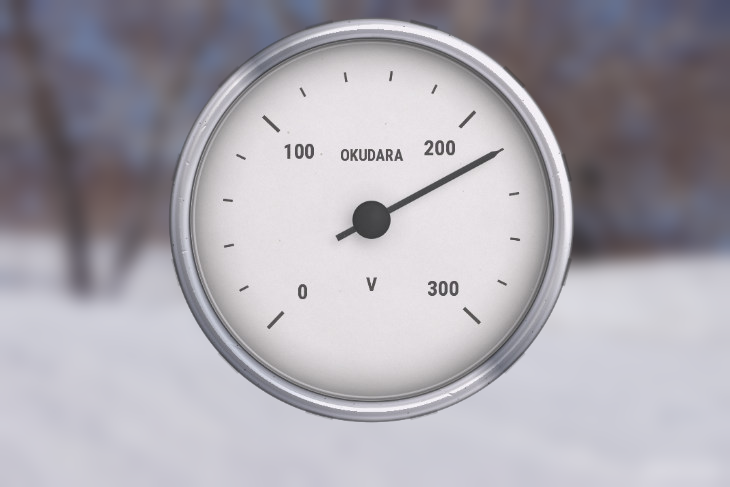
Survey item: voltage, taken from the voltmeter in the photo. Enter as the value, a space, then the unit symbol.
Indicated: 220 V
